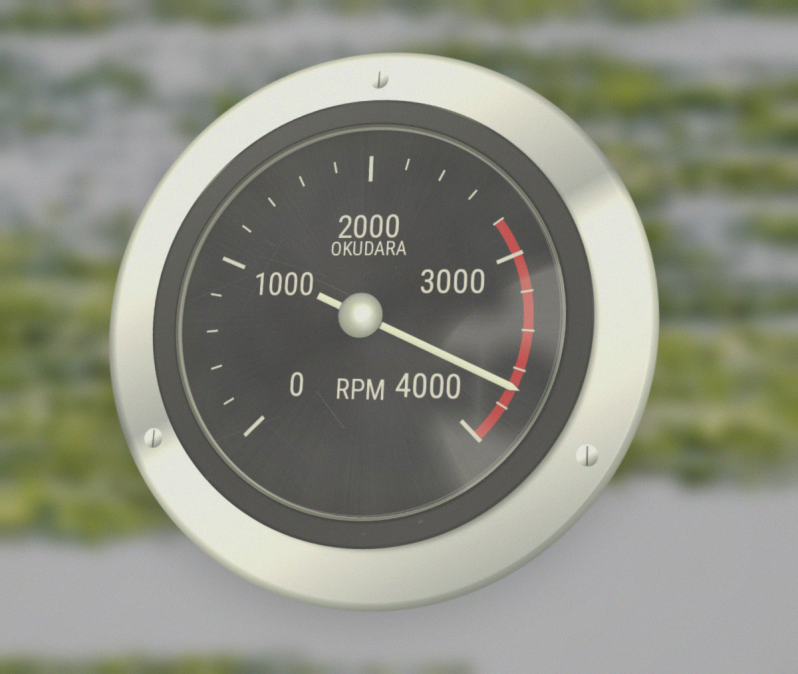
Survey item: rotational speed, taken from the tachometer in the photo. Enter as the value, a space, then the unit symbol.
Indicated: 3700 rpm
